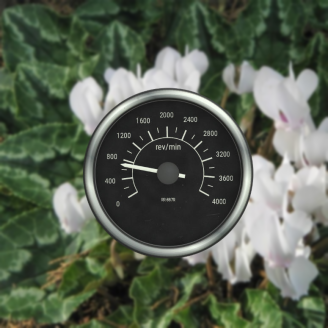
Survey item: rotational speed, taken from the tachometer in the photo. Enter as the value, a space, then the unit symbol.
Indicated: 700 rpm
